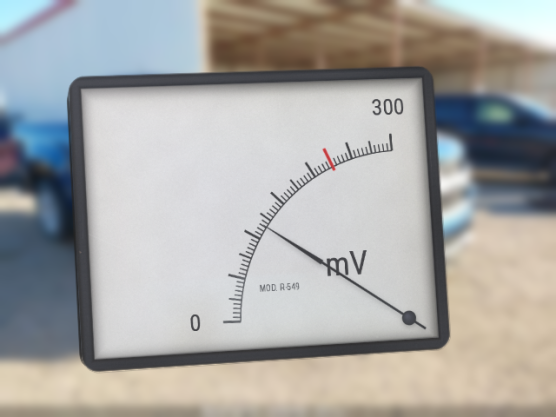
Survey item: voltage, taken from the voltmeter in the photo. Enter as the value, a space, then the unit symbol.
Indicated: 115 mV
